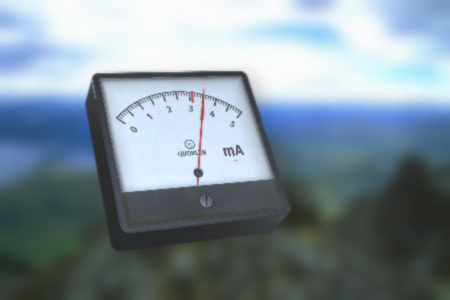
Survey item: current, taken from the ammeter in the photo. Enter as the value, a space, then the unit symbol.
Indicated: 3.5 mA
